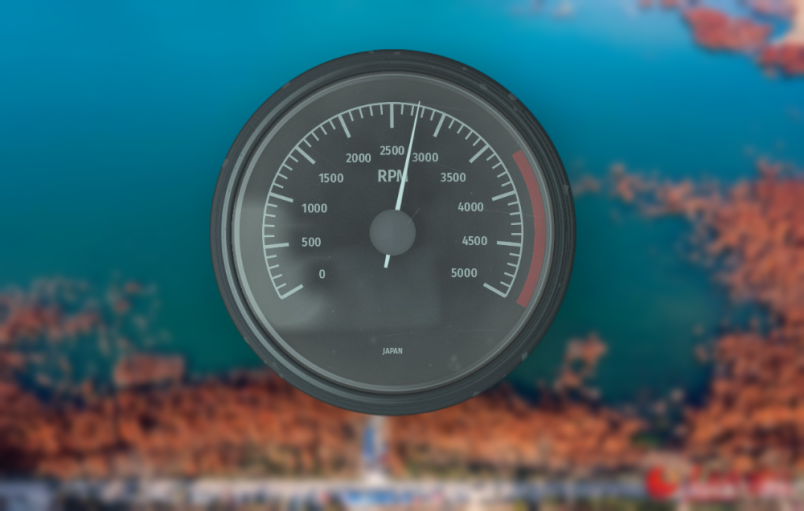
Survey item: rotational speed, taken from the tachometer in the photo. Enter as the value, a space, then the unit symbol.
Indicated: 2750 rpm
